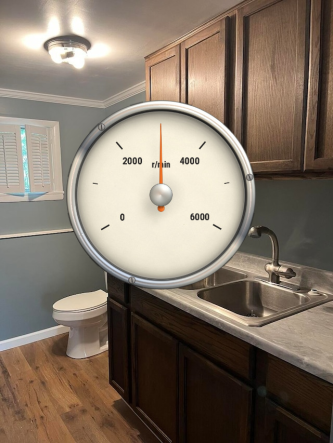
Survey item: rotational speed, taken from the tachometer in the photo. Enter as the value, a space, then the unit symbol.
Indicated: 3000 rpm
